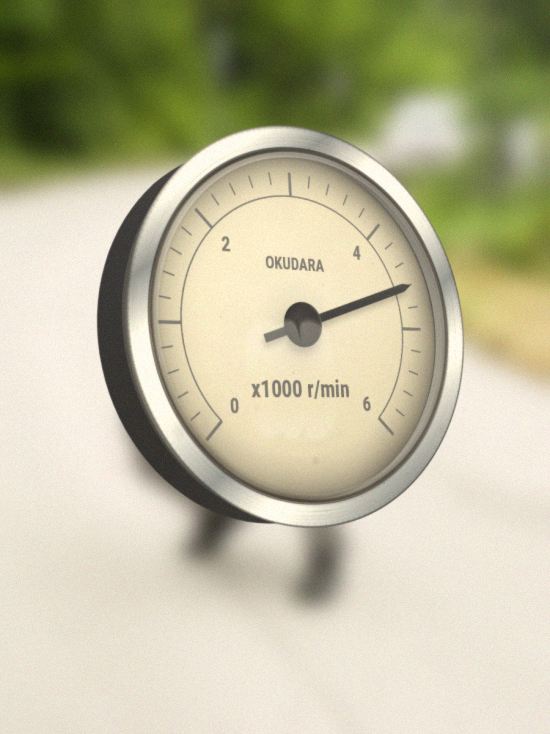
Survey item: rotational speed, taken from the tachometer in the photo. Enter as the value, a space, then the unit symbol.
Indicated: 4600 rpm
